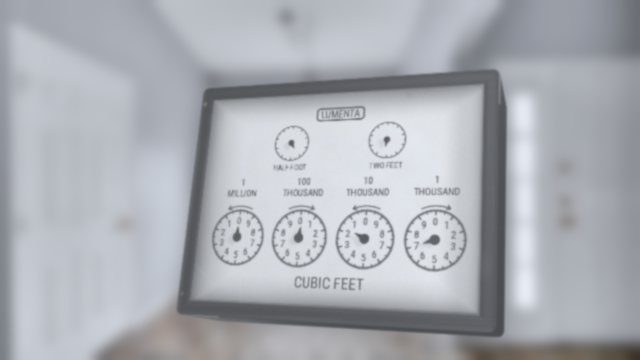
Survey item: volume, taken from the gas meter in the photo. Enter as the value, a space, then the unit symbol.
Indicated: 1700 ft³
